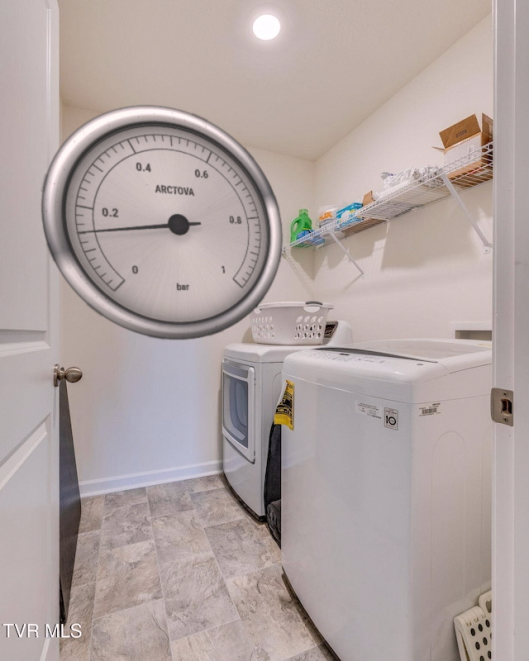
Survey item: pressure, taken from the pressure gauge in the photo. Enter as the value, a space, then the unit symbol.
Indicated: 0.14 bar
